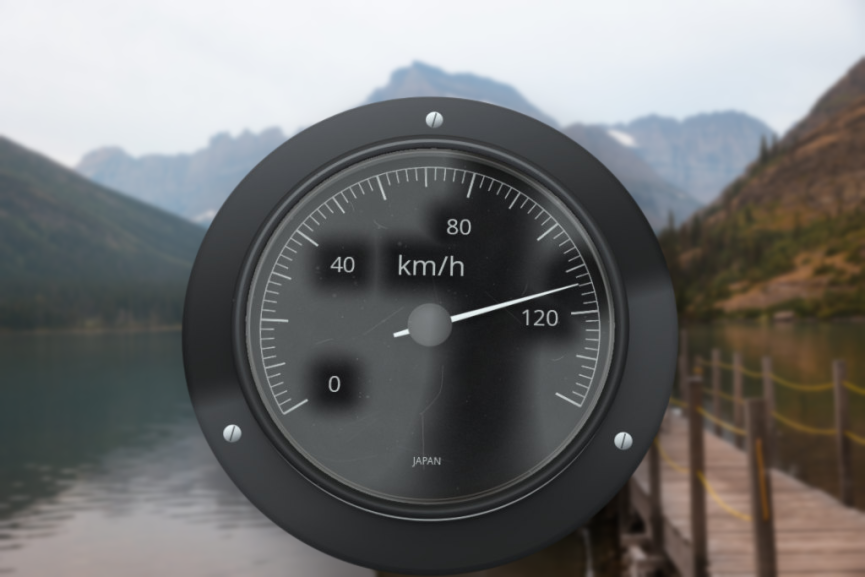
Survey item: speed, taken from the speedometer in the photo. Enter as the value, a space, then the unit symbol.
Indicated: 114 km/h
